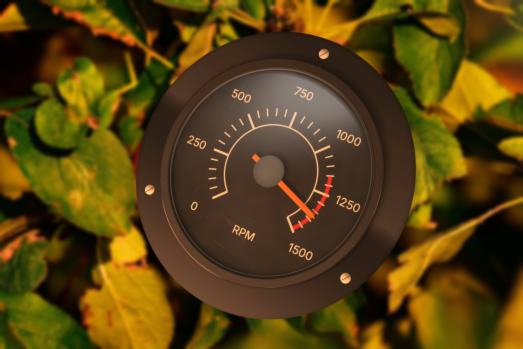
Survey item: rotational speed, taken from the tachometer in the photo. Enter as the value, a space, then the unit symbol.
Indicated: 1375 rpm
